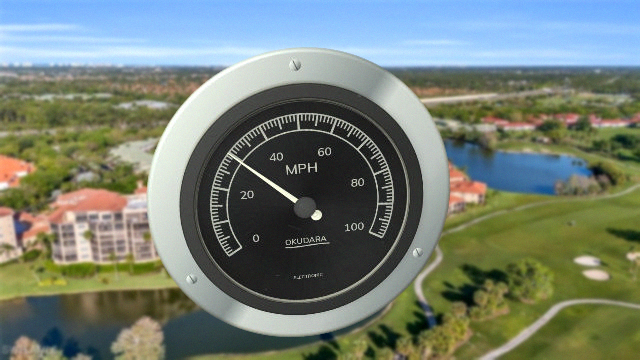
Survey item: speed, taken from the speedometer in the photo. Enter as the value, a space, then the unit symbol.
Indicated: 30 mph
